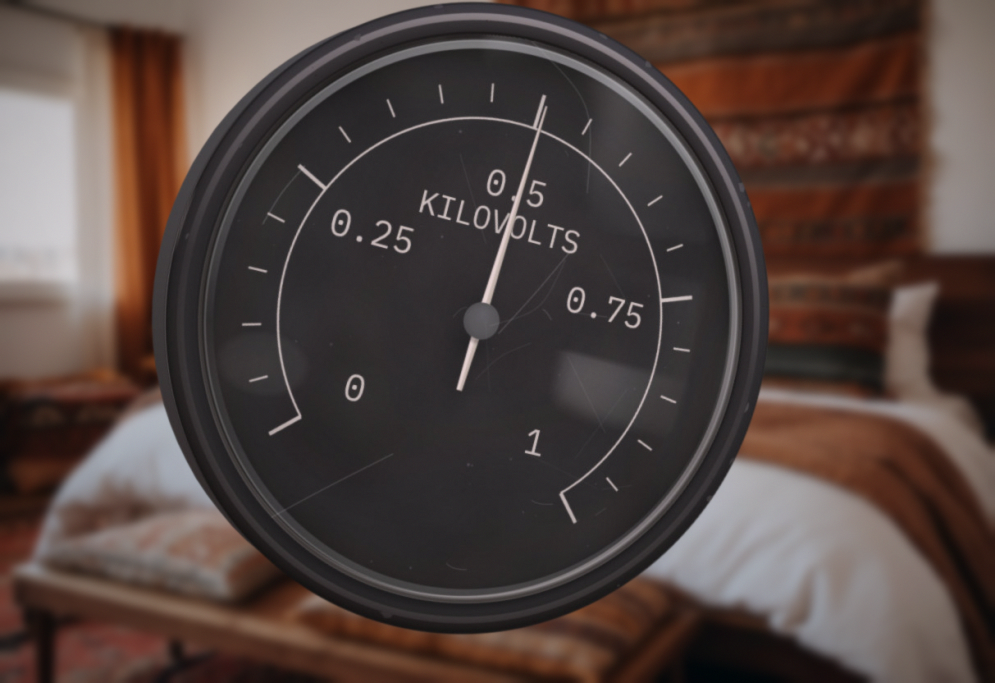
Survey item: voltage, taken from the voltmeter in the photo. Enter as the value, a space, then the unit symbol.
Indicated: 0.5 kV
